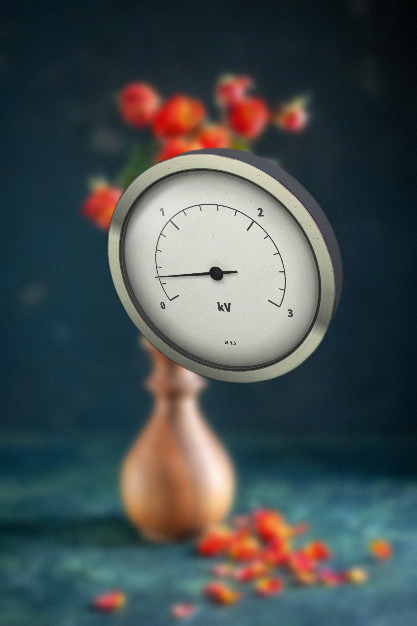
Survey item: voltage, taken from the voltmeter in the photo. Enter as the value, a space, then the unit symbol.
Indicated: 0.3 kV
